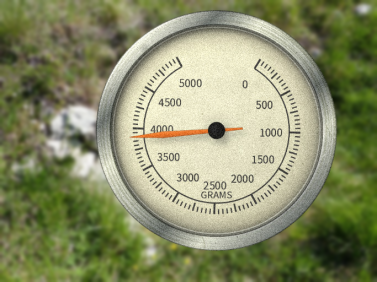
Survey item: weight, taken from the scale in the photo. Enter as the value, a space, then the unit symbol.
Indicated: 3900 g
